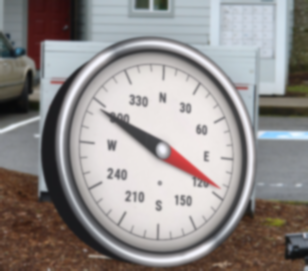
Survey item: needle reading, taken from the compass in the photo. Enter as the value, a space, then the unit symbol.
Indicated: 115 °
